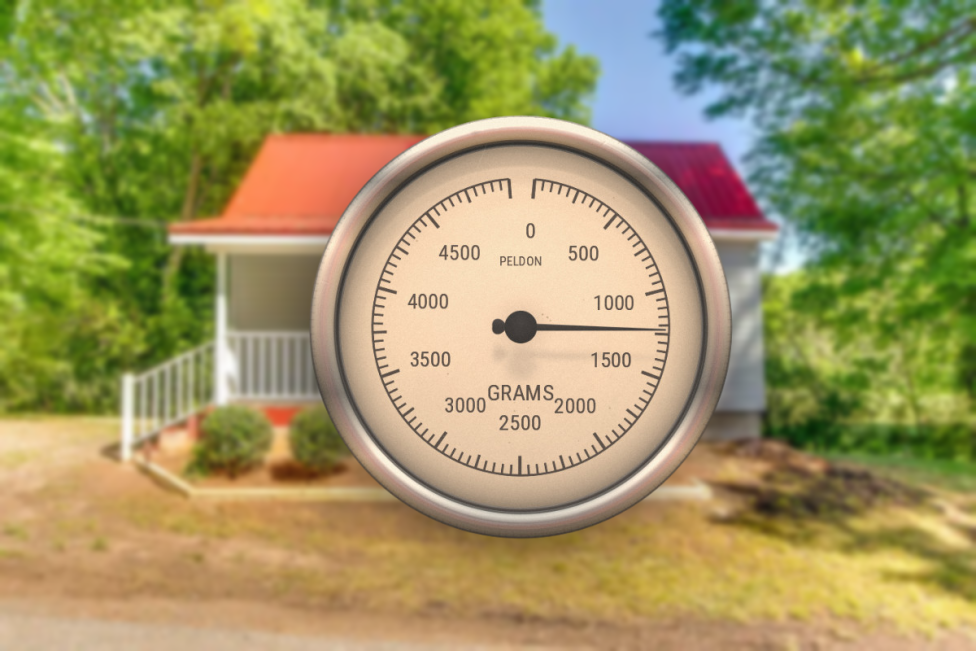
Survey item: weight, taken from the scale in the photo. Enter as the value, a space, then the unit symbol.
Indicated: 1225 g
